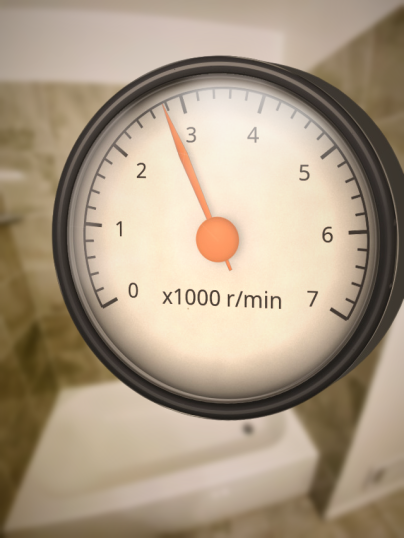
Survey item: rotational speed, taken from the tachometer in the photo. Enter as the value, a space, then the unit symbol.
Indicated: 2800 rpm
